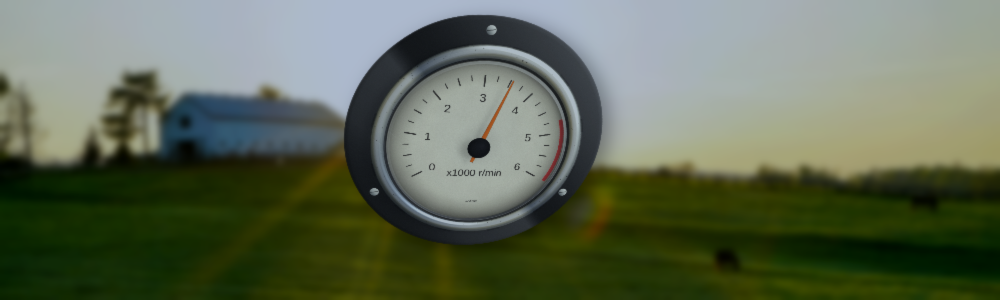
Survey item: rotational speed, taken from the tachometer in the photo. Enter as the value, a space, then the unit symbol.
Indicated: 3500 rpm
